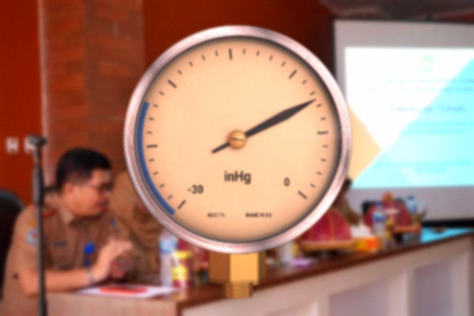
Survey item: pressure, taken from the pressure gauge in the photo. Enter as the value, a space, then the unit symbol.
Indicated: -7.5 inHg
